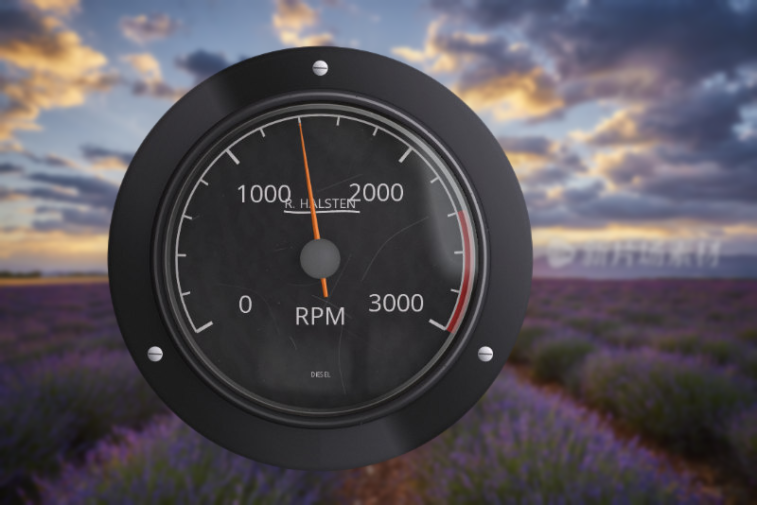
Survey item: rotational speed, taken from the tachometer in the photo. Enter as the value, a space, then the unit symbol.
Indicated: 1400 rpm
